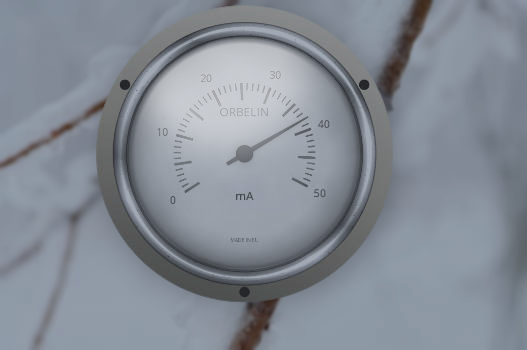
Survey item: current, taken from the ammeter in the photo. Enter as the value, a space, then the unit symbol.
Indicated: 38 mA
